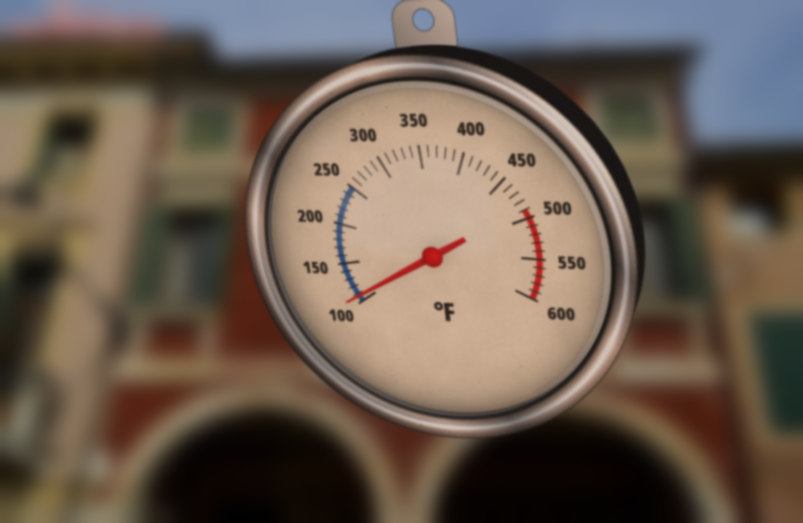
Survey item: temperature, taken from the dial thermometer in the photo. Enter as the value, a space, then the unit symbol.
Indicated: 110 °F
